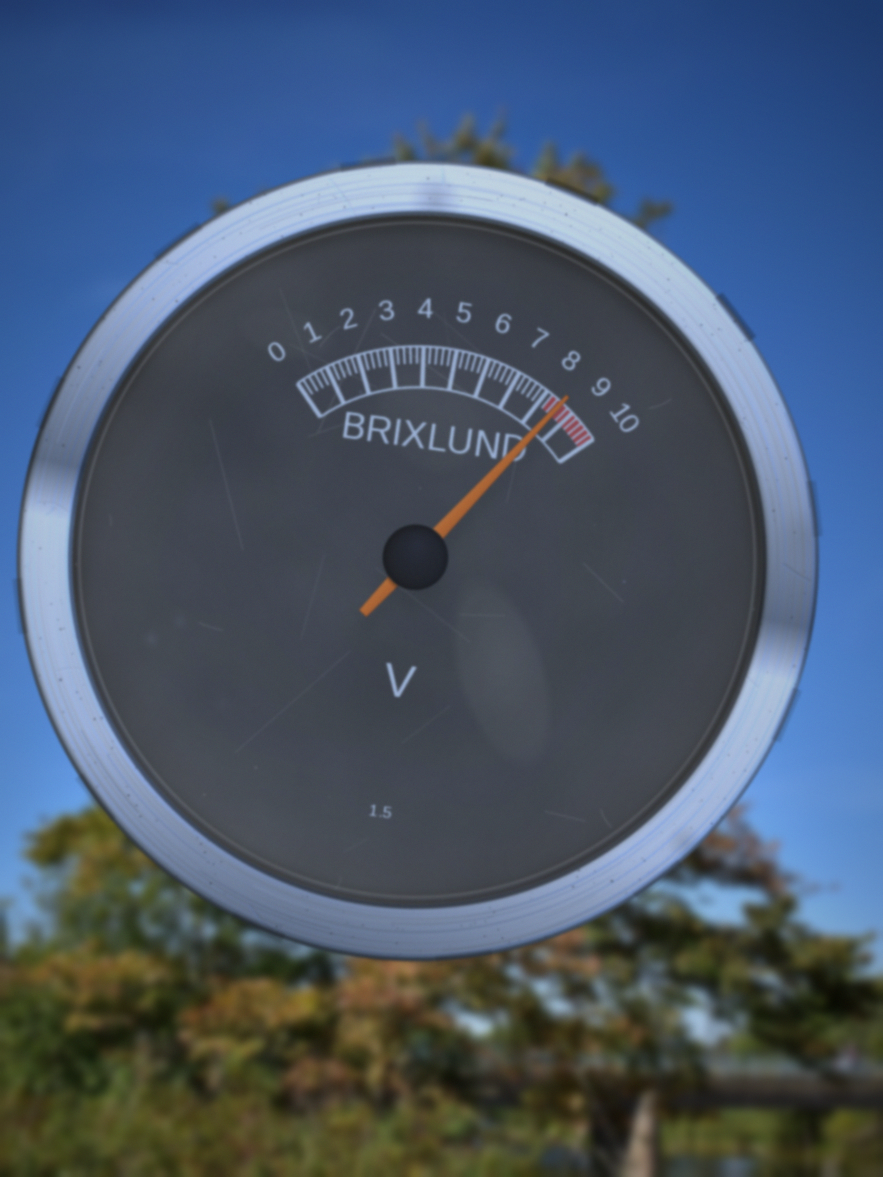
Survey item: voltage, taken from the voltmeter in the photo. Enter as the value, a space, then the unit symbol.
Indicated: 8.6 V
